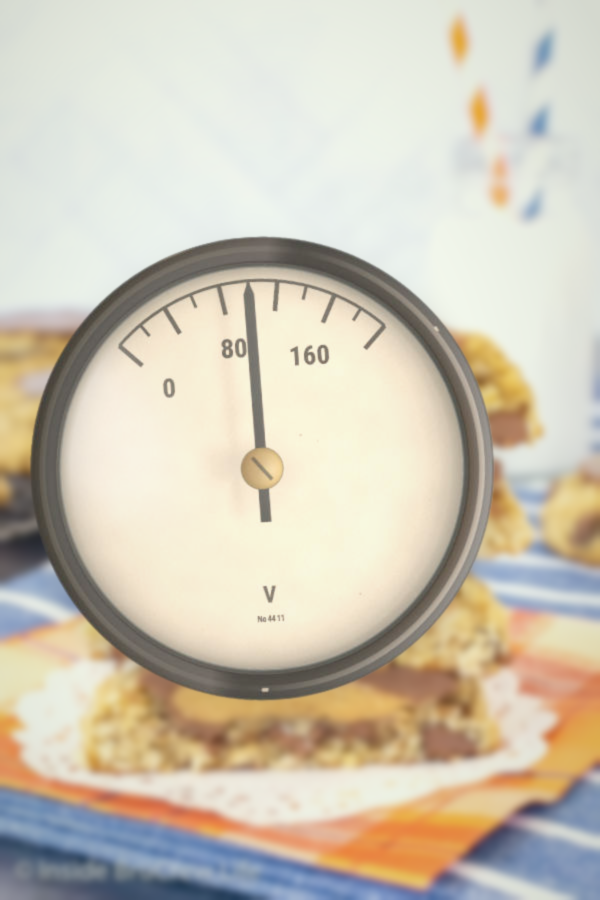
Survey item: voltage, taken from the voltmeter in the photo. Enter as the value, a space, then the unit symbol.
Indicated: 100 V
